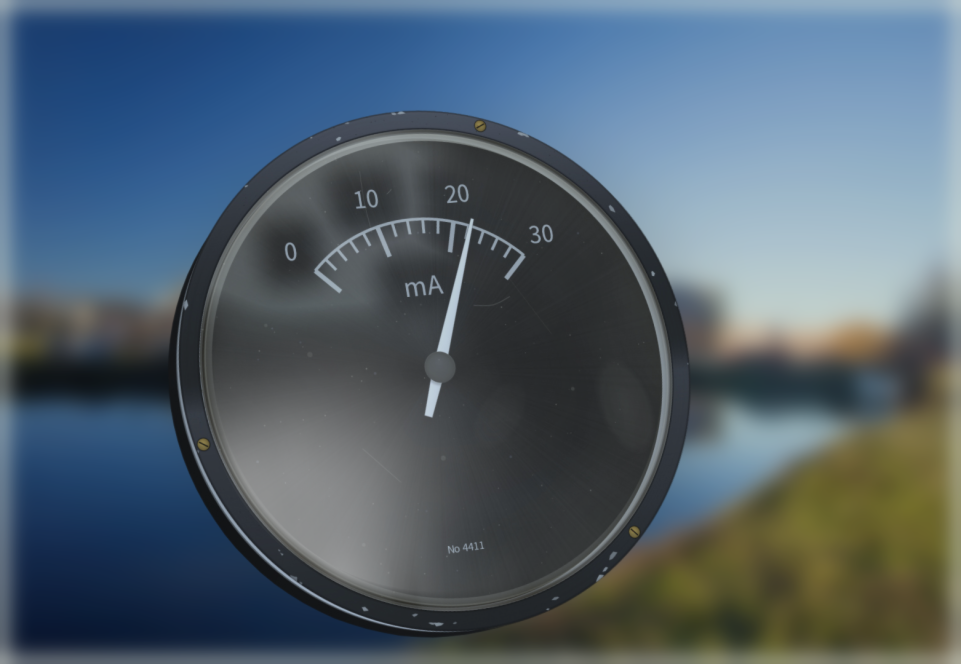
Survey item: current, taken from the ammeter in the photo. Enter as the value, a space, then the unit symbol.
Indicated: 22 mA
